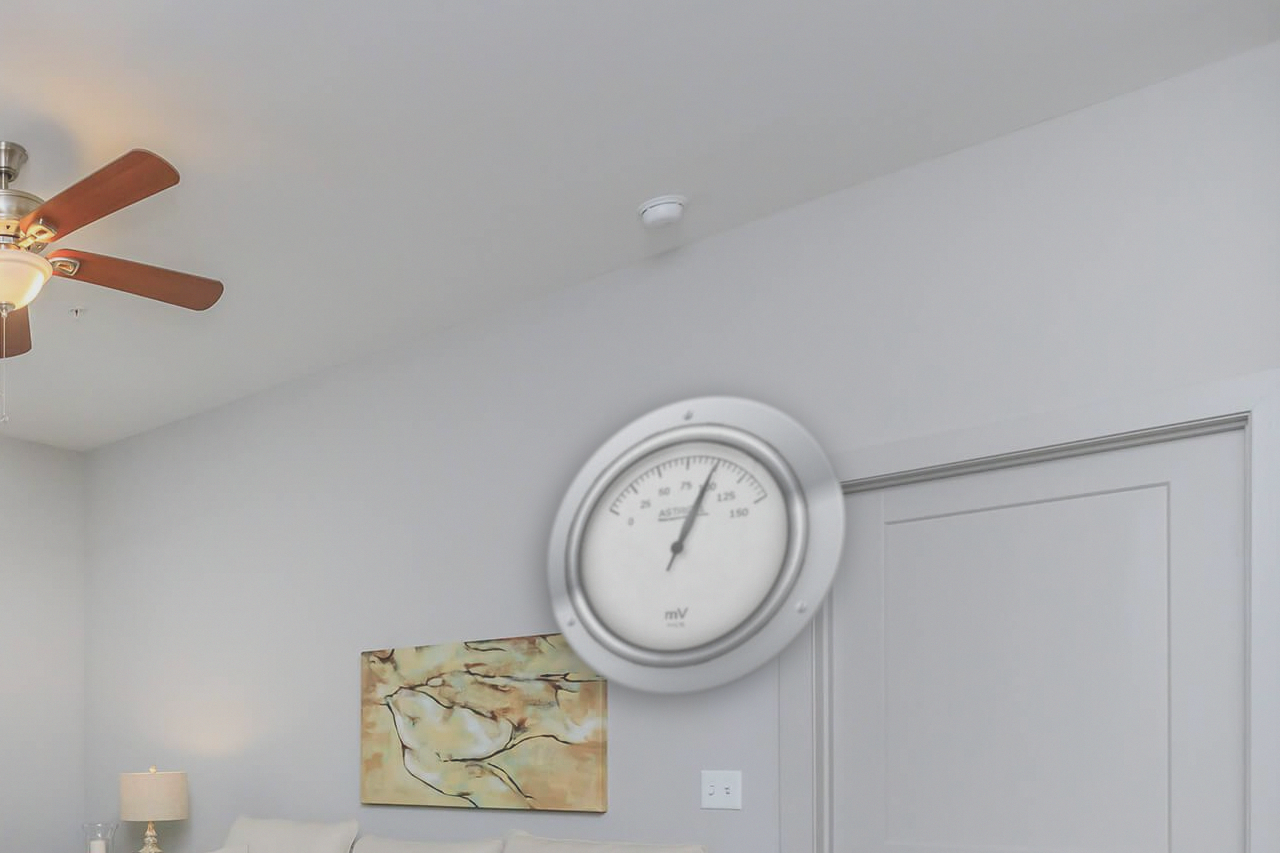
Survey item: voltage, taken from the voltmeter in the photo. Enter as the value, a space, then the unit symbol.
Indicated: 100 mV
